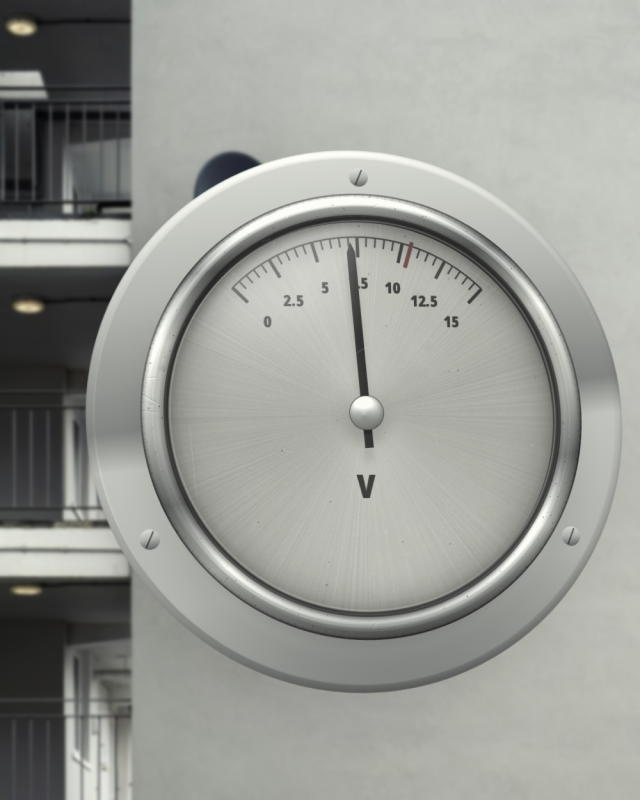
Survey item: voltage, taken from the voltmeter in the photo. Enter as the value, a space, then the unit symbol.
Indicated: 7 V
